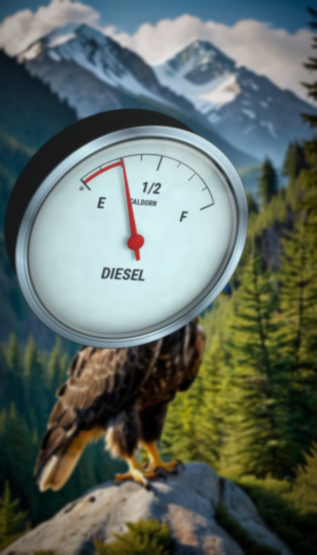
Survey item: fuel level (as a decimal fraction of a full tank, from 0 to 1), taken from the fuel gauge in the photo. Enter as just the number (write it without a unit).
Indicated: 0.25
